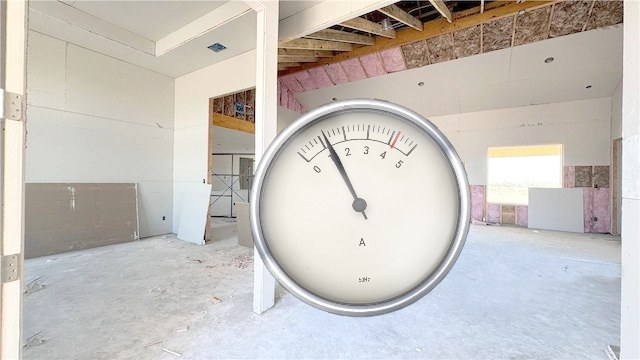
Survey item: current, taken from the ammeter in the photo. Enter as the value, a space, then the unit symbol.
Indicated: 1.2 A
